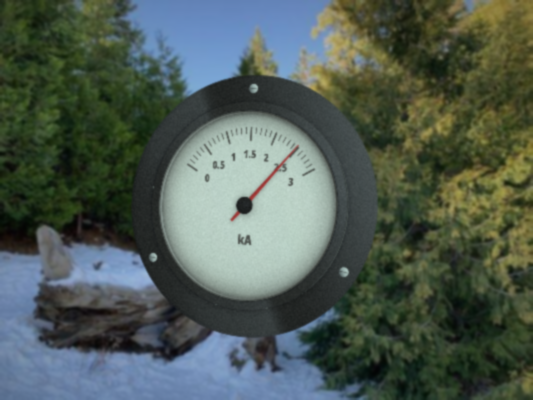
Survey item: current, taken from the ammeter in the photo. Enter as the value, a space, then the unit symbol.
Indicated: 2.5 kA
